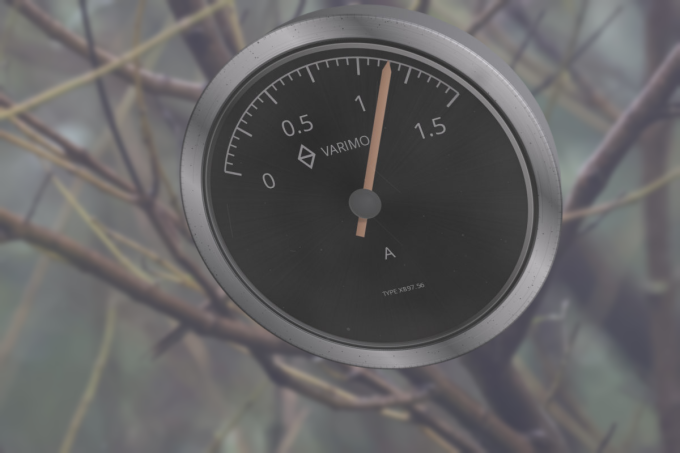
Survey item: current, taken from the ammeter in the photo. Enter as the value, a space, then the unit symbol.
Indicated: 1.15 A
